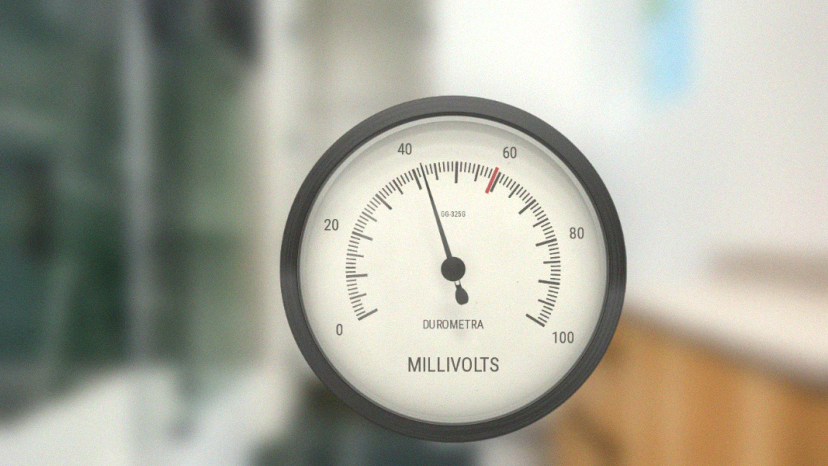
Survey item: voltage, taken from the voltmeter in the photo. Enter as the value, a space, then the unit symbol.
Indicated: 42 mV
